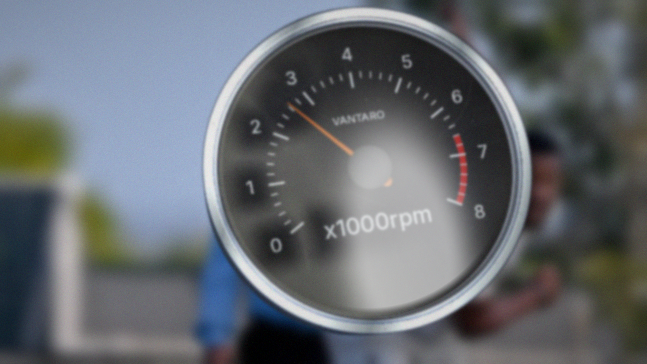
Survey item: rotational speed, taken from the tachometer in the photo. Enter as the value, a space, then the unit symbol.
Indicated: 2600 rpm
